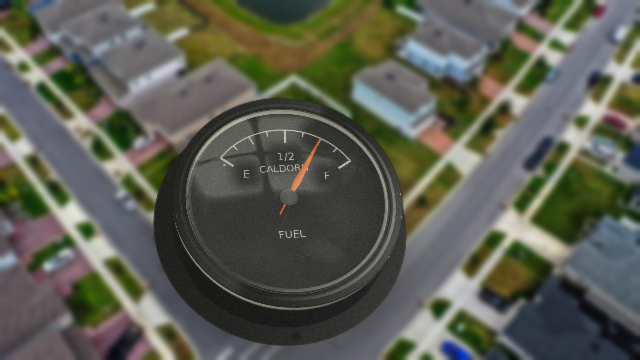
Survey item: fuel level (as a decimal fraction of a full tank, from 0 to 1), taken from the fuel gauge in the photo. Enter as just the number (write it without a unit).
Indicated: 0.75
